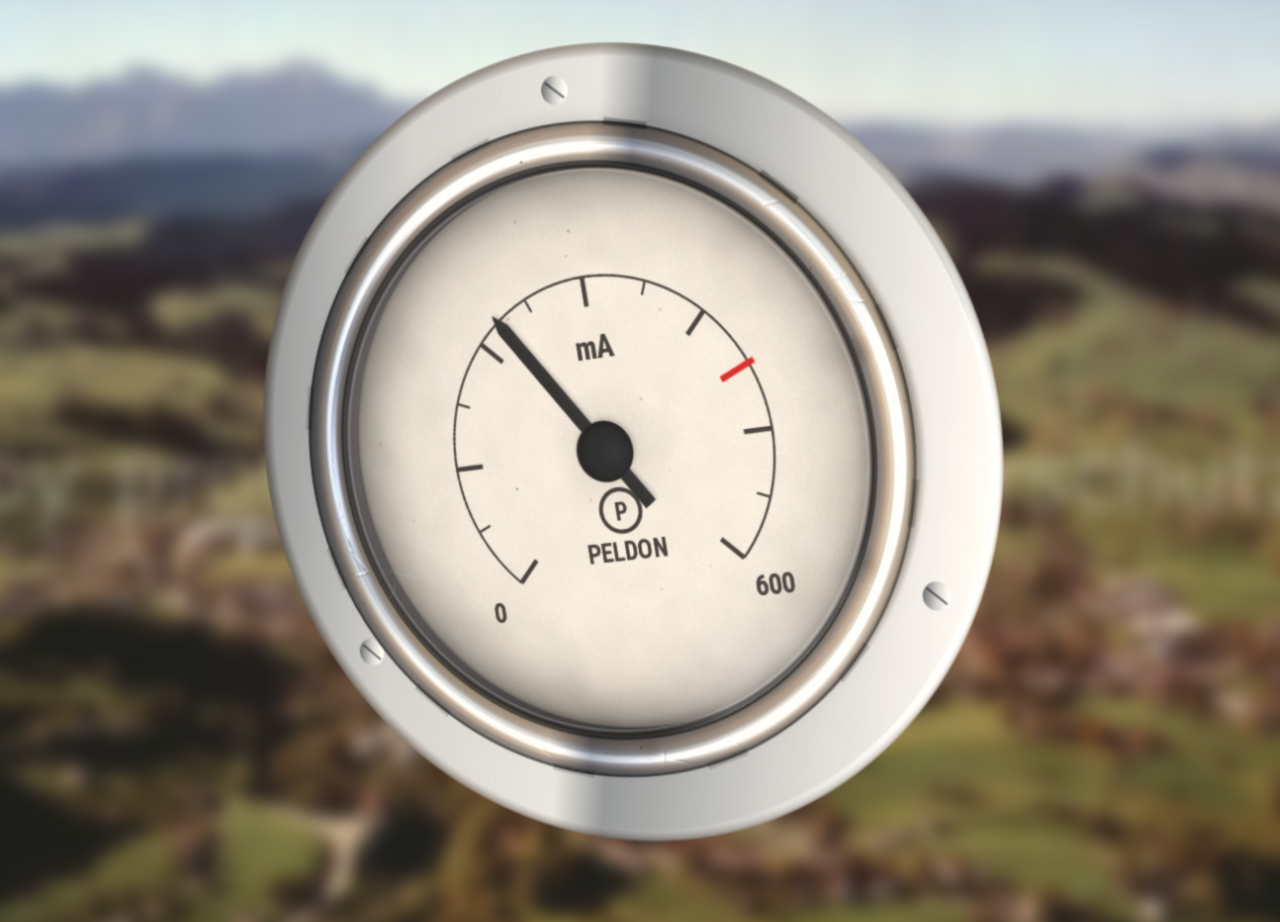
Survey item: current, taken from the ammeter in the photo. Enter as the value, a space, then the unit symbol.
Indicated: 225 mA
